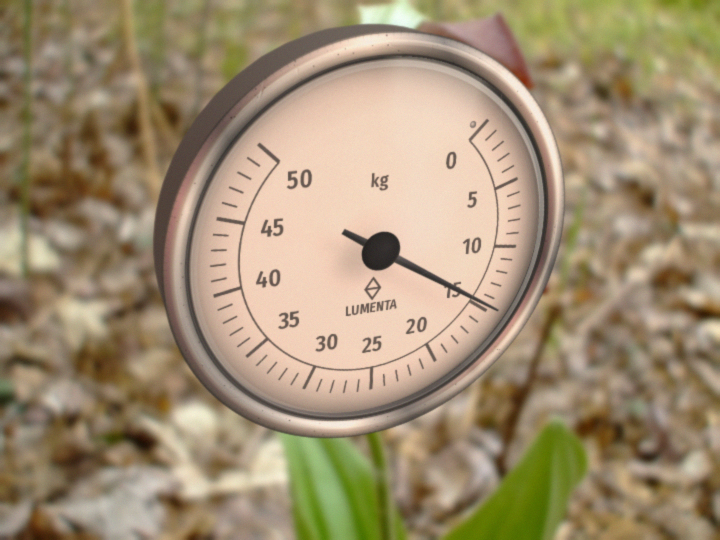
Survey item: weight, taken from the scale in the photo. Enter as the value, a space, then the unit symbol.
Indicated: 14.5 kg
